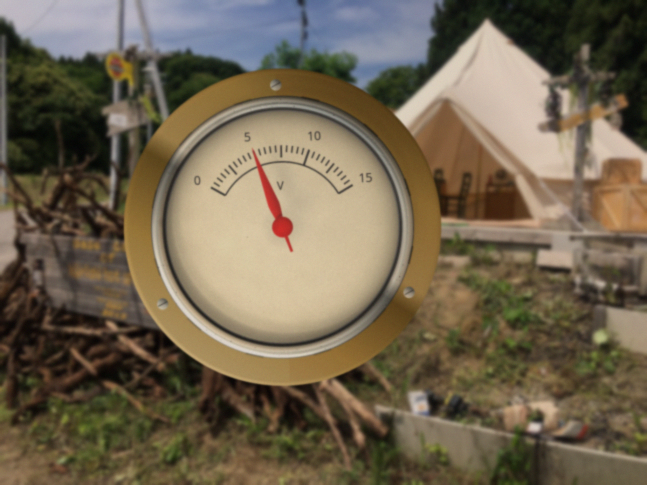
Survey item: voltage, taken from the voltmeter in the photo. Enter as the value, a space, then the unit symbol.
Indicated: 5 V
